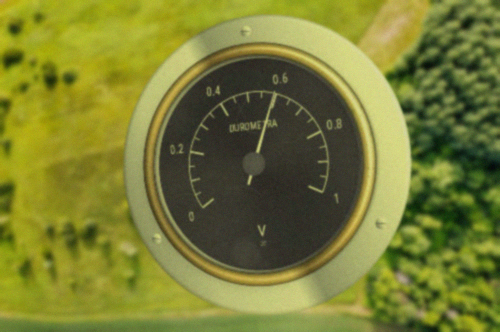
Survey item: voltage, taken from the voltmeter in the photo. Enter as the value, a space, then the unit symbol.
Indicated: 0.6 V
